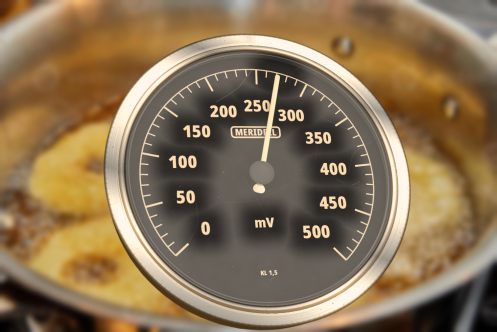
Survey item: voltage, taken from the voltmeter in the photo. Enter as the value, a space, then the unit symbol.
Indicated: 270 mV
